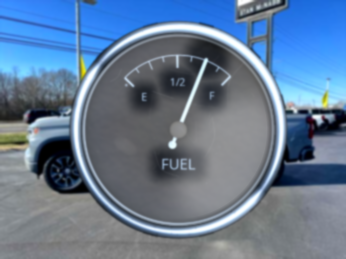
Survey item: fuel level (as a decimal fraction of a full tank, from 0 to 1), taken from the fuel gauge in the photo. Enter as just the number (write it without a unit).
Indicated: 0.75
